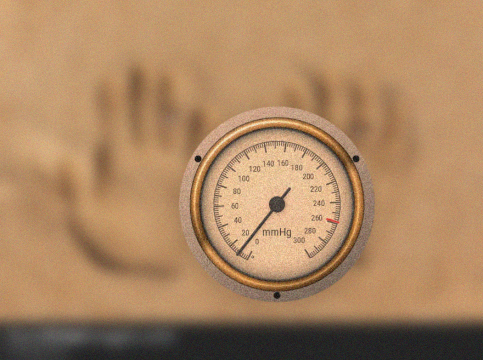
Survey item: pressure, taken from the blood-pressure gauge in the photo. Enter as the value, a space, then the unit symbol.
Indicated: 10 mmHg
